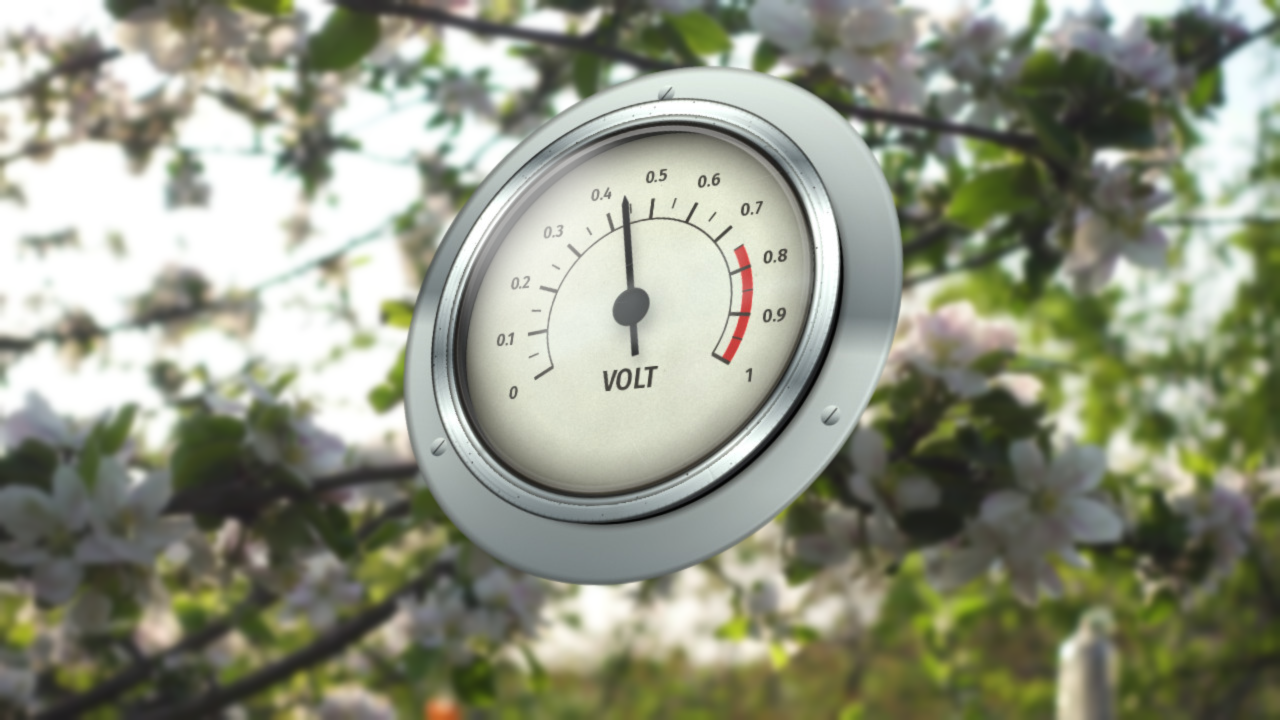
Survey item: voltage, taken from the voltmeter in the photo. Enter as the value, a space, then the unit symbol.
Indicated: 0.45 V
